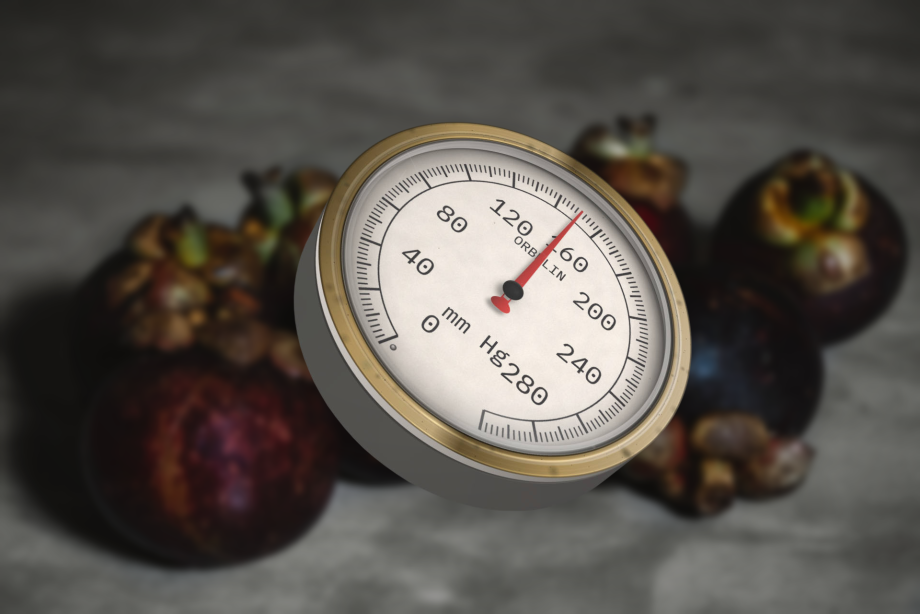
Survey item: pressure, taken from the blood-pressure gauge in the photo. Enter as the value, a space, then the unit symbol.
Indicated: 150 mmHg
